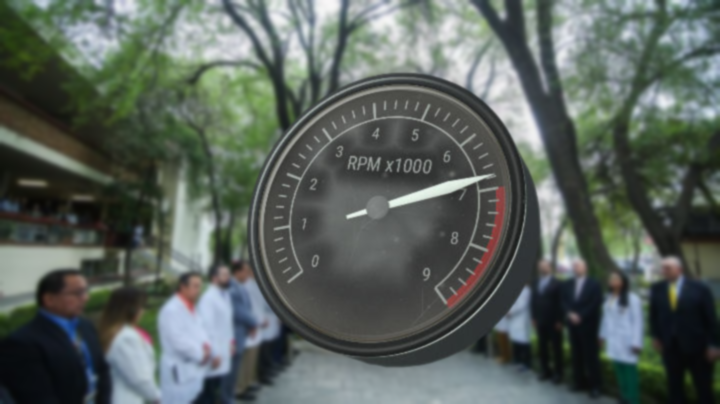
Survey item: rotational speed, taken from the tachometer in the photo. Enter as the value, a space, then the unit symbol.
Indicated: 6800 rpm
